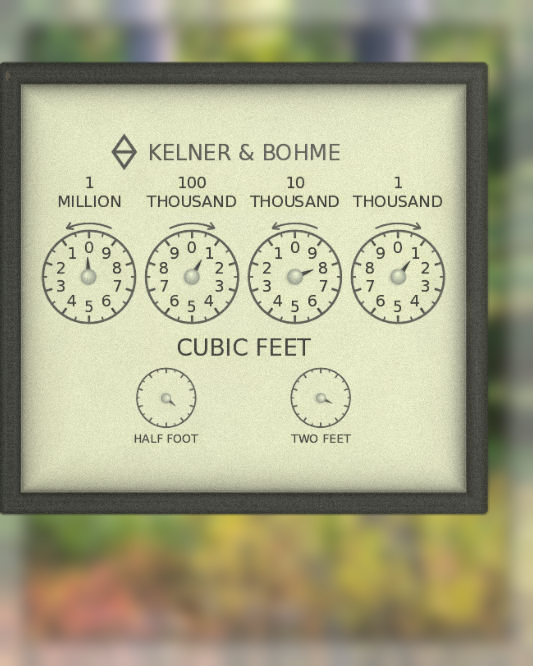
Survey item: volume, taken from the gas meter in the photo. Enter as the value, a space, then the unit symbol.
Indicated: 8100 ft³
